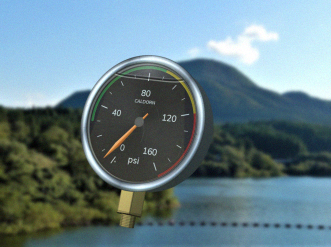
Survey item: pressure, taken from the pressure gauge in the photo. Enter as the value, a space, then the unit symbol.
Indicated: 5 psi
